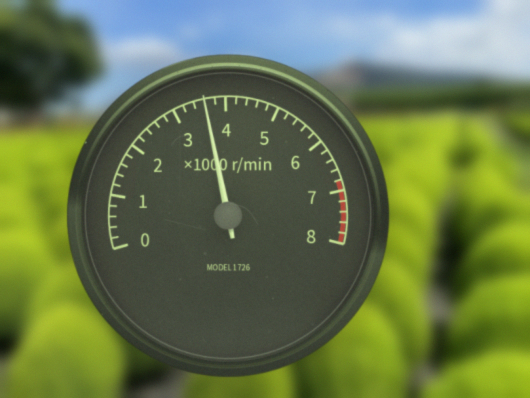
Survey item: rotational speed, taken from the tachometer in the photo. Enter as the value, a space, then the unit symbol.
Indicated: 3600 rpm
